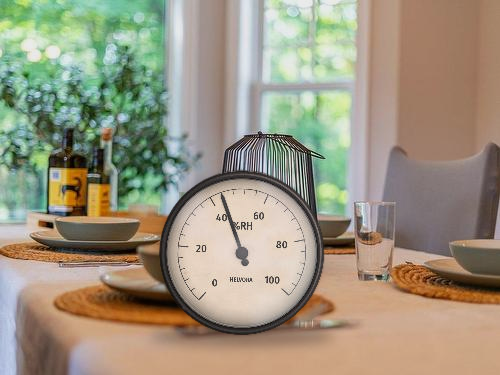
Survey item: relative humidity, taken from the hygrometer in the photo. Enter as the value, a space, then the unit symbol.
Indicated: 44 %
